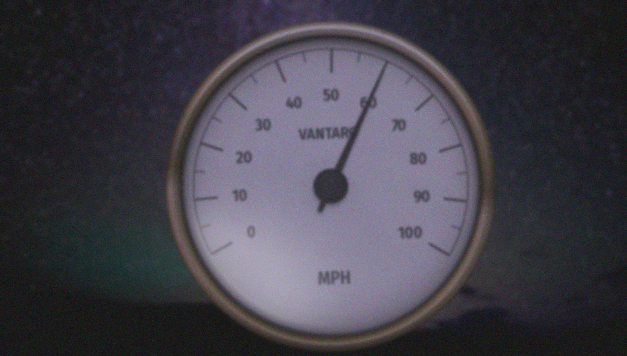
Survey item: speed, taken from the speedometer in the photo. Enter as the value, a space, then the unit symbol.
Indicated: 60 mph
